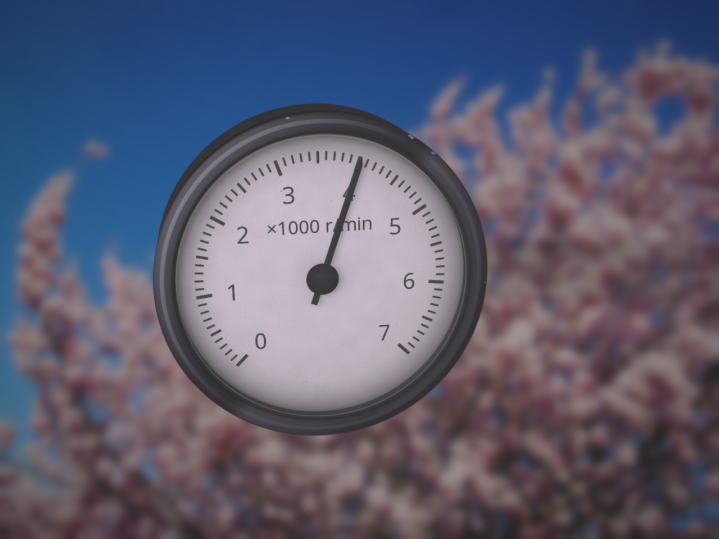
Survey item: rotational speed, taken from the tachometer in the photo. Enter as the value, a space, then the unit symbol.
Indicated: 4000 rpm
